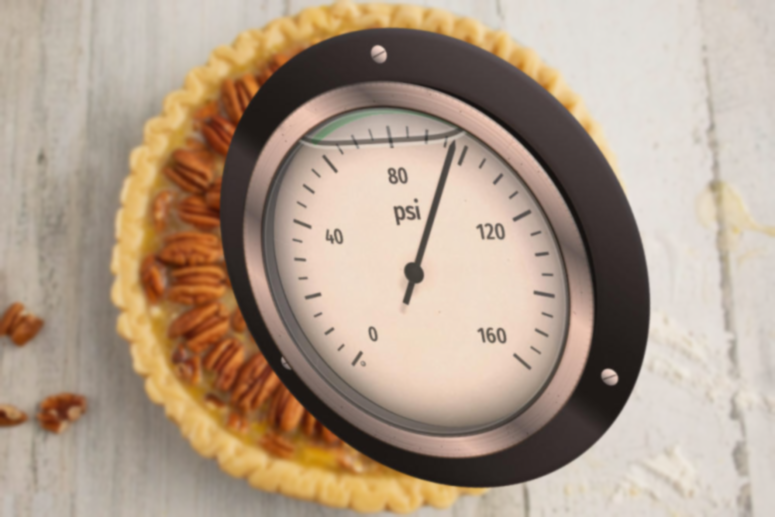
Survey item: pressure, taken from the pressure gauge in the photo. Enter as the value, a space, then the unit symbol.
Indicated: 97.5 psi
